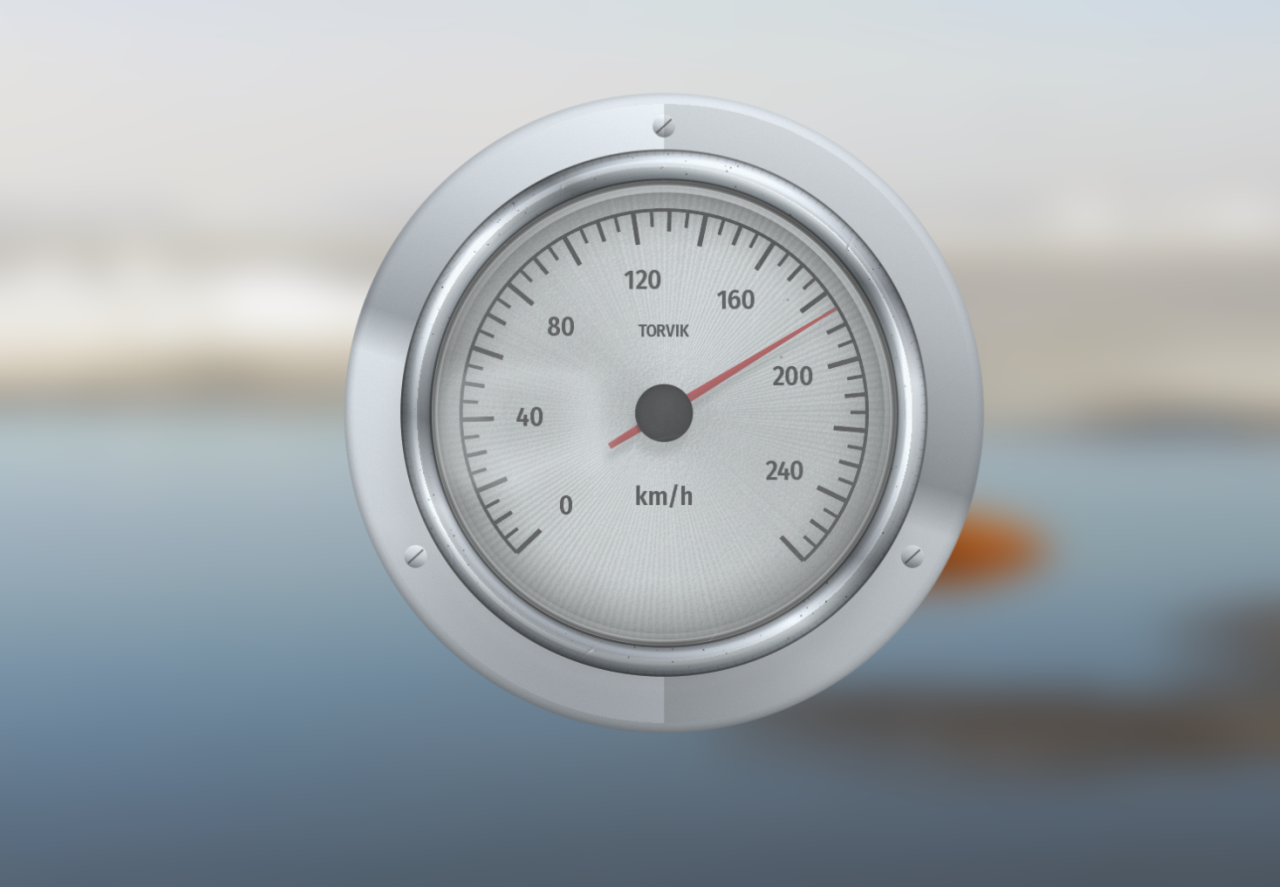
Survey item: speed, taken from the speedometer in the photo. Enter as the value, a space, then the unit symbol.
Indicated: 185 km/h
